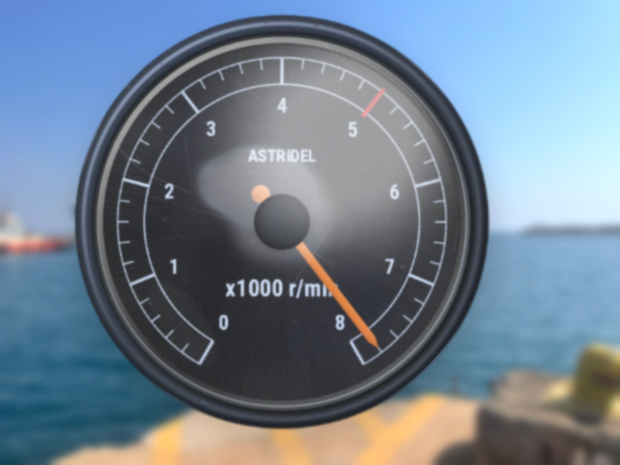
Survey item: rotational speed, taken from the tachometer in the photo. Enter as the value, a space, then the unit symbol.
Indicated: 7800 rpm
